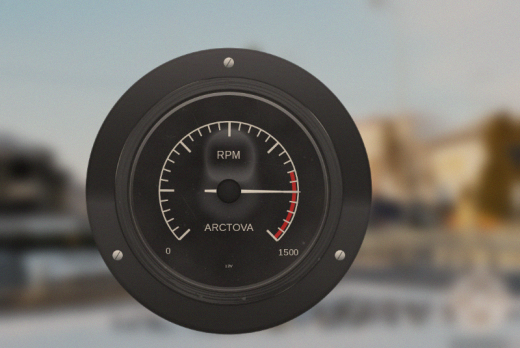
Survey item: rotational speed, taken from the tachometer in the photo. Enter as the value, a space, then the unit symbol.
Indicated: 1250 rpm
